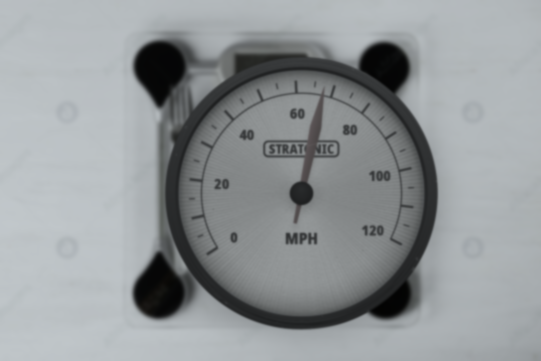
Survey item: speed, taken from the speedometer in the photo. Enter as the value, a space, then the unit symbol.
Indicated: 67.5 mph
